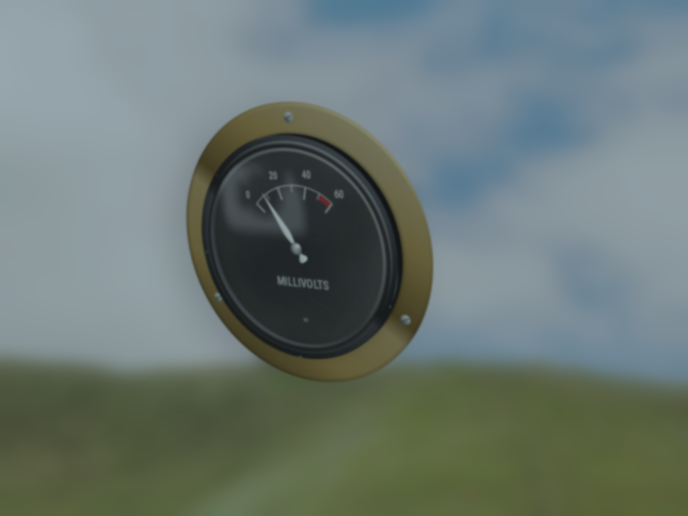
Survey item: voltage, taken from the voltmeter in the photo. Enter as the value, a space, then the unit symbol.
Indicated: 10 mV
